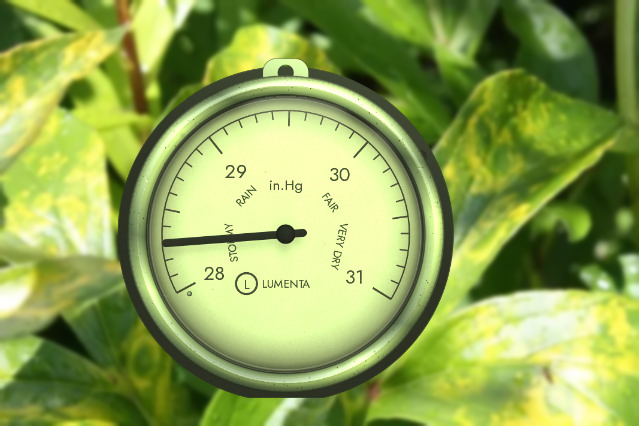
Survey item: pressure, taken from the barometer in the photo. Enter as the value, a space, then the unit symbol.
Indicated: 28.3 inHg
